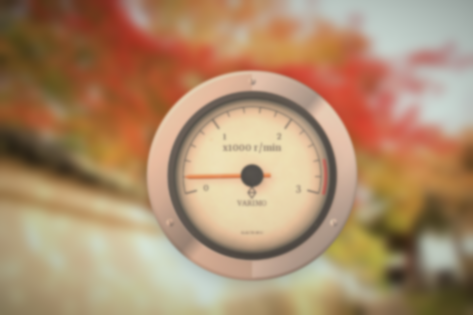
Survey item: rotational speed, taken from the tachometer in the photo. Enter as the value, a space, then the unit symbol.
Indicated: 200 rpm
